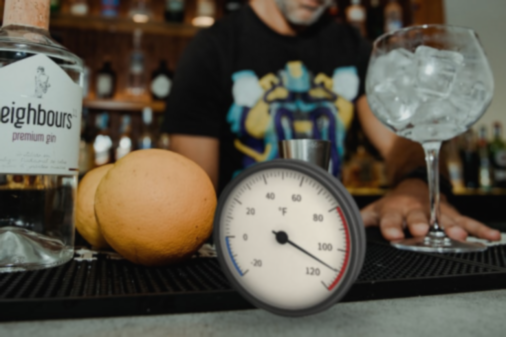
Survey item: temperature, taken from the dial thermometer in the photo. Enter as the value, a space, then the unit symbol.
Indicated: 110 °F
